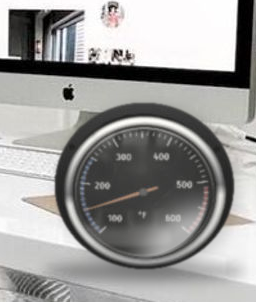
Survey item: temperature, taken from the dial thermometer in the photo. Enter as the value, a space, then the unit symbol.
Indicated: 150 °F
